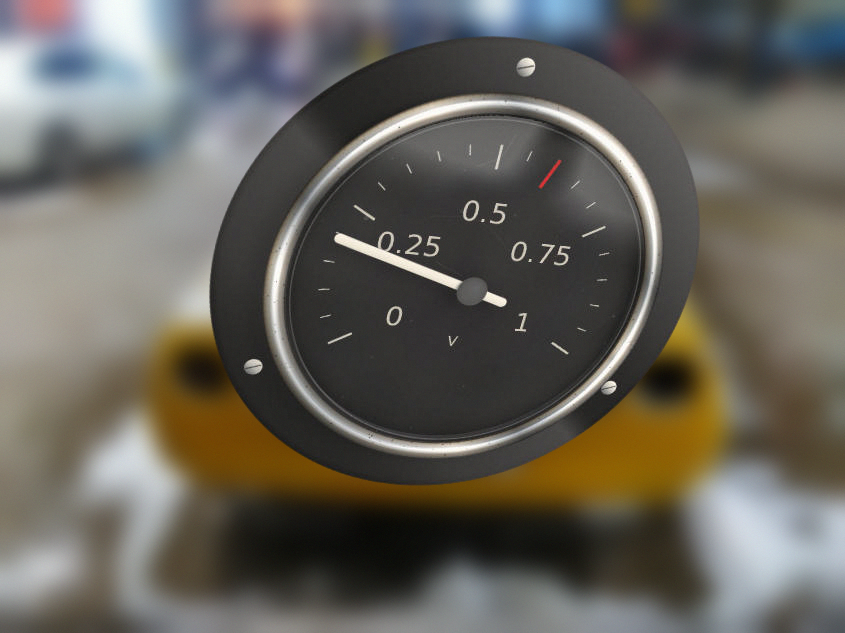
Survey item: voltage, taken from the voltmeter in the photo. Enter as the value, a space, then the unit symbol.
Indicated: 0.2 V
